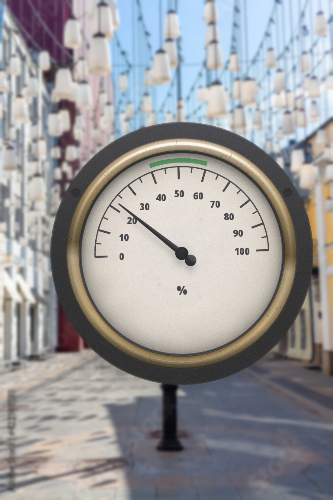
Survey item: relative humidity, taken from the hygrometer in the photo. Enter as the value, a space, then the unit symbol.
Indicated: 22.5 %
